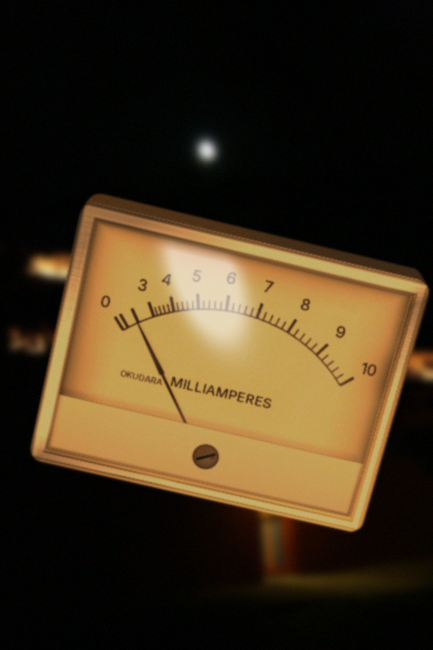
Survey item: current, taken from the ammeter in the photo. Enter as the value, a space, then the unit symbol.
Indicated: 2 mA
